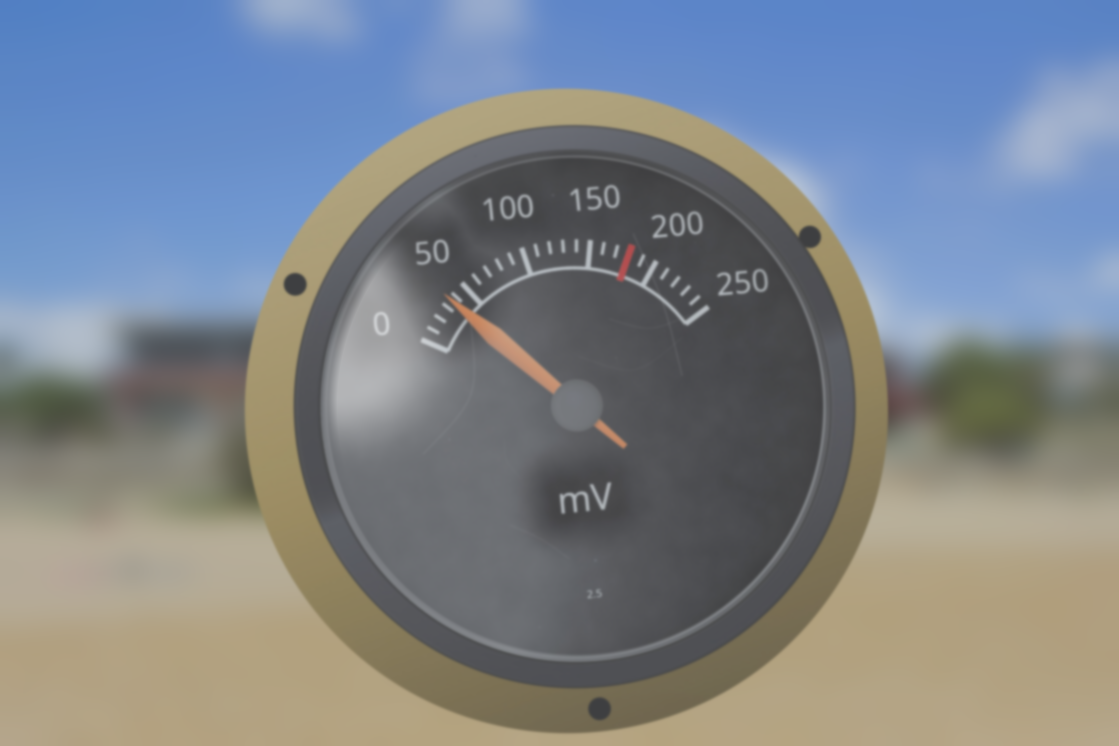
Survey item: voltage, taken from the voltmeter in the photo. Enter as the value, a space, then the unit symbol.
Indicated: 35 mV
